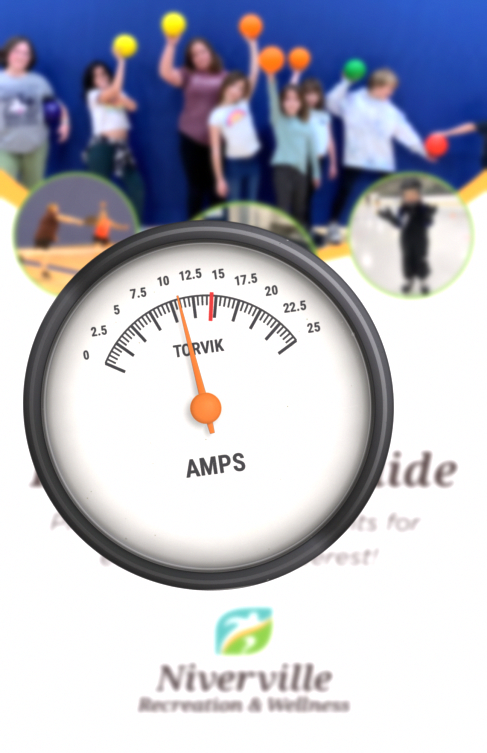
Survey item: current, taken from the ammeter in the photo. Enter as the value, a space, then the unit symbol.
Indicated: 11 A
